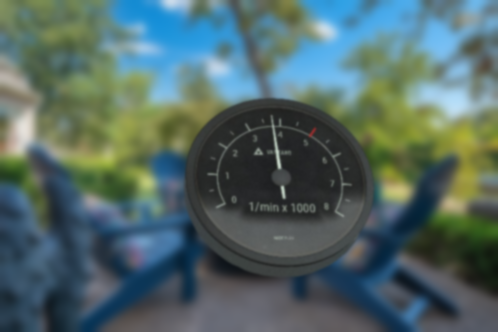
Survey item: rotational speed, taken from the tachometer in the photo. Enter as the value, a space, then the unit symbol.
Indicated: 3750 rpm
